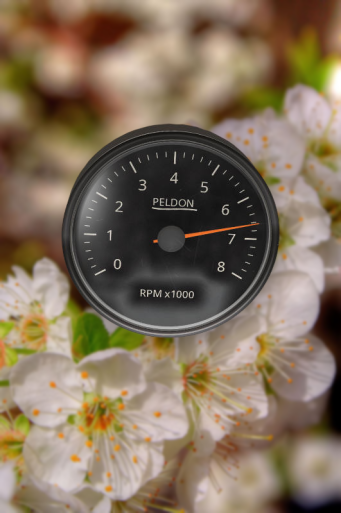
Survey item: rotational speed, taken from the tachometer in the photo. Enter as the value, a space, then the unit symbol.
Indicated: 6600 rpm
